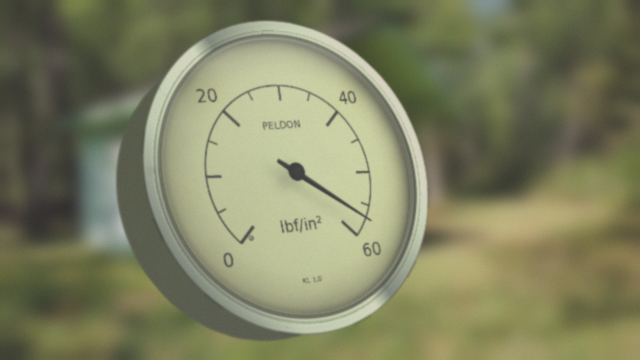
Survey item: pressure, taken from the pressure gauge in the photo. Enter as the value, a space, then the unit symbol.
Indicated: 57.5 psi
